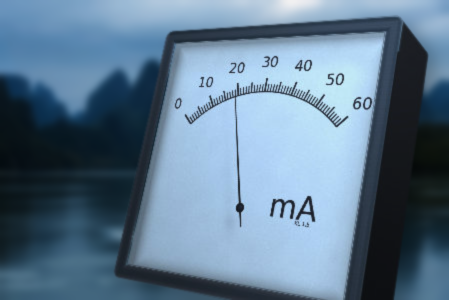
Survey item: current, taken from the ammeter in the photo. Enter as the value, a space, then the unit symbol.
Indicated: 20 mA
